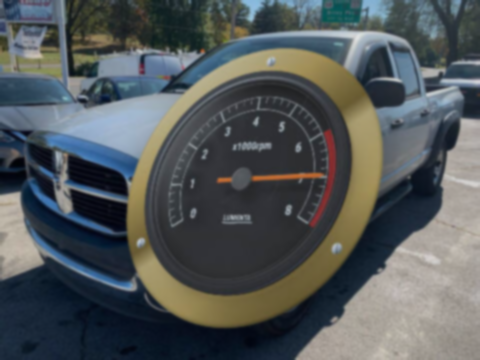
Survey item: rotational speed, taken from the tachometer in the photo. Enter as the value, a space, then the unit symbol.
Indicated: 7000 rpm
